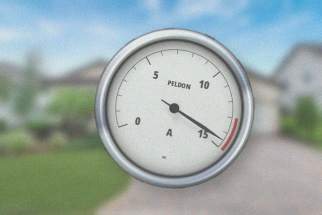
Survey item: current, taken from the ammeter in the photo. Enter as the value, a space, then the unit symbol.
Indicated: 14.5 A
